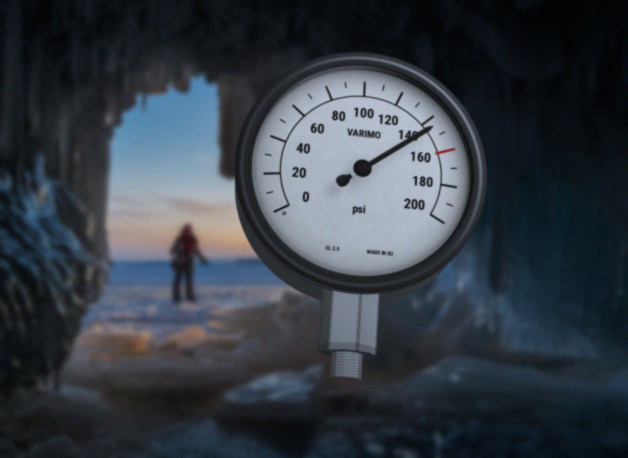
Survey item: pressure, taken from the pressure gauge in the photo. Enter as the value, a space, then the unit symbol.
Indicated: 145 psi
